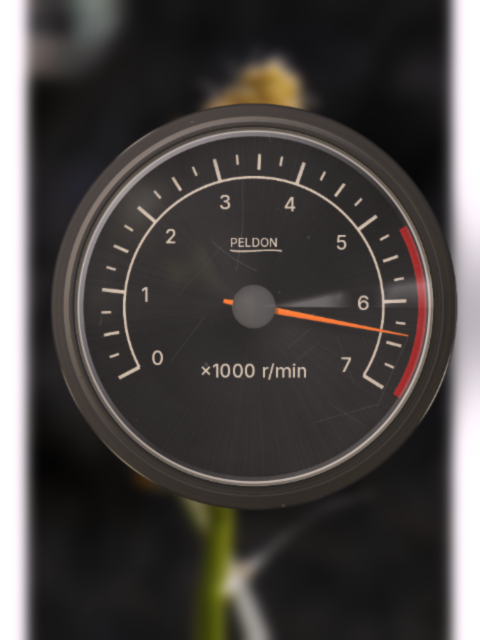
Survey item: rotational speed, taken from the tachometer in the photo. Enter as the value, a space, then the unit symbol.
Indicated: 6375 rpm
